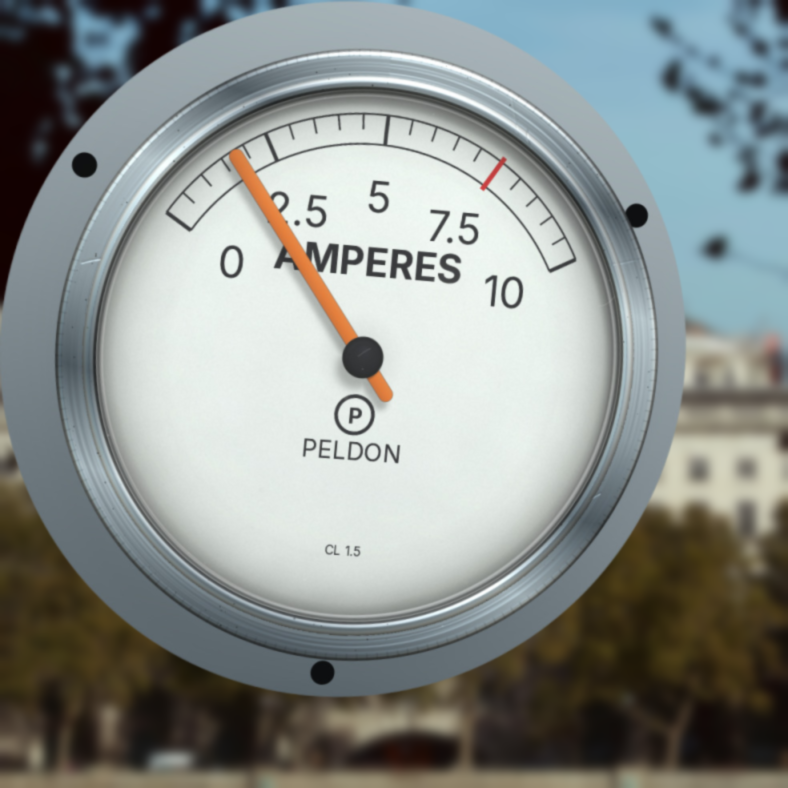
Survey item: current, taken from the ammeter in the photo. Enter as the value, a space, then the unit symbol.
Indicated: 1.75 A
